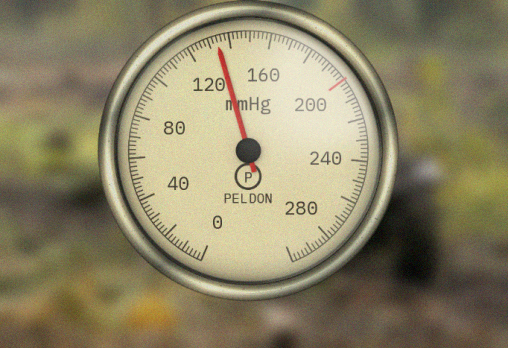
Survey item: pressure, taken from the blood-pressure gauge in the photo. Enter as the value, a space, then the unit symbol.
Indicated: 134 mmHg
